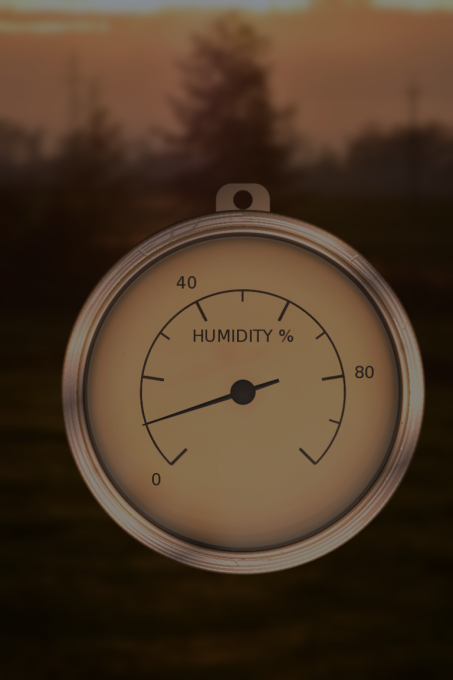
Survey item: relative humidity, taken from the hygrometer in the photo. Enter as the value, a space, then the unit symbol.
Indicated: 10 %
